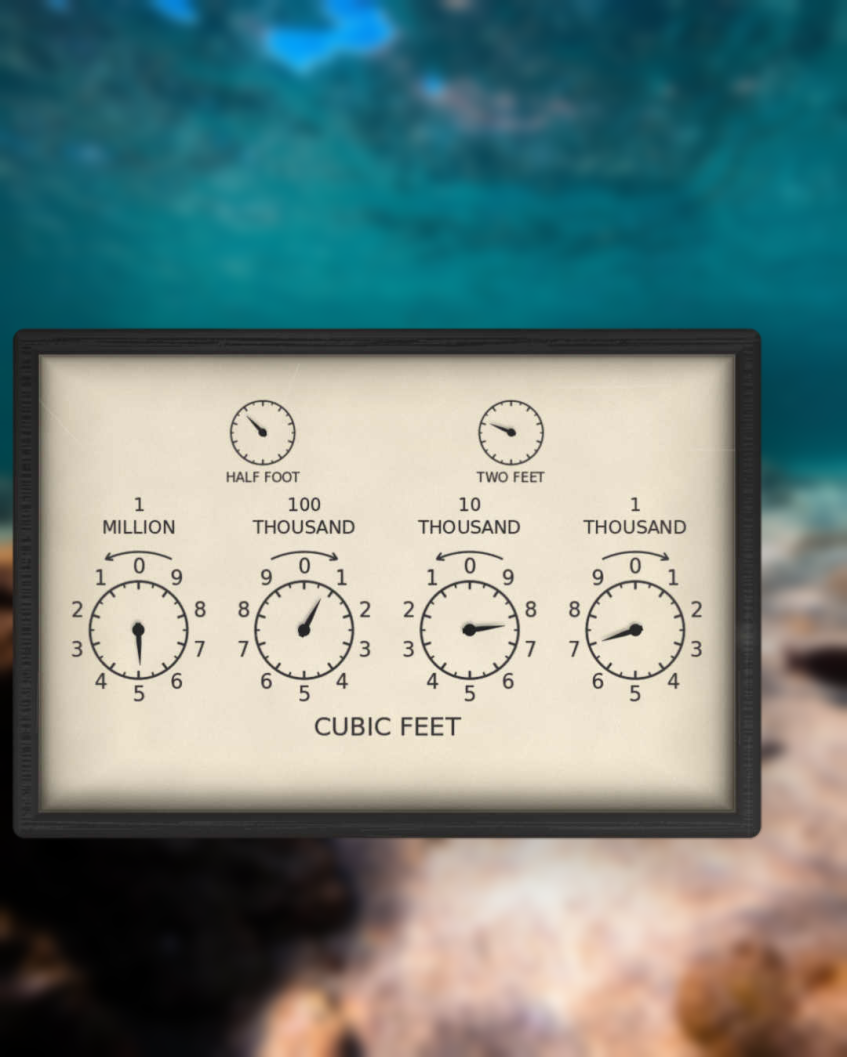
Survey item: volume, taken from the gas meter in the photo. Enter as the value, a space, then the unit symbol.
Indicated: 507700 ft³
